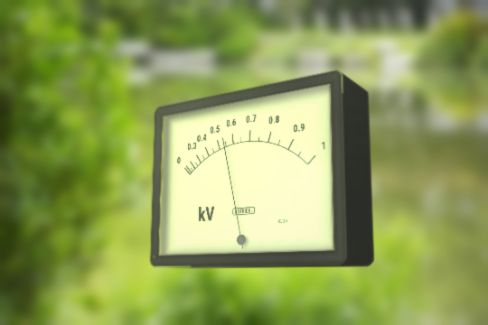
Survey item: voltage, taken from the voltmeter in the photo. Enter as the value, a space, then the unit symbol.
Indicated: 0.55 kV
